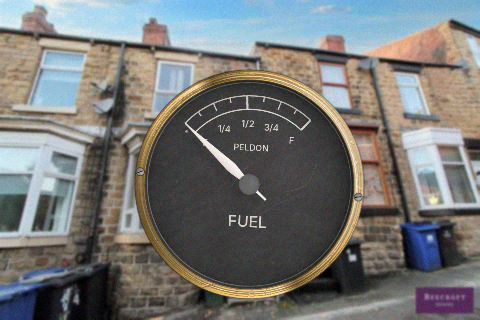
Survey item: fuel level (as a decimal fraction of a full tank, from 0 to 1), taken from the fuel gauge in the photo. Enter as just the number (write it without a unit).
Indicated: 0
